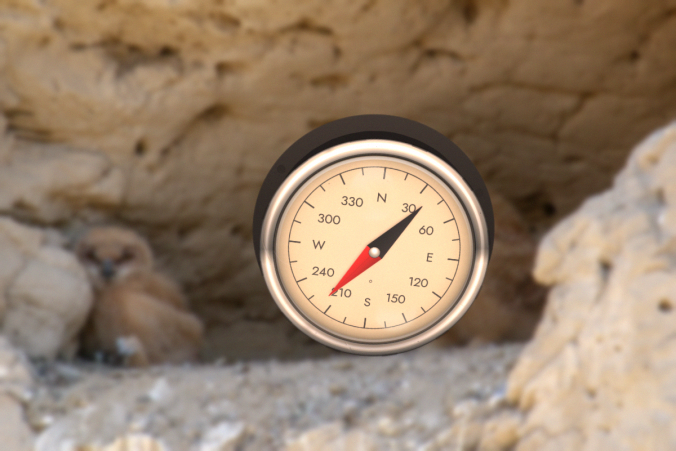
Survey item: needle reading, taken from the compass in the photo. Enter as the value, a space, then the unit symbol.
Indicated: 217.5 °
